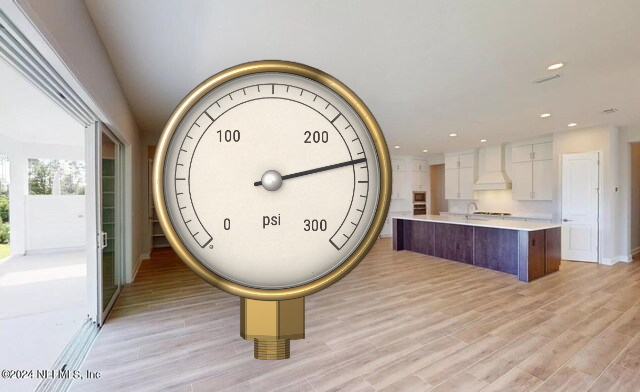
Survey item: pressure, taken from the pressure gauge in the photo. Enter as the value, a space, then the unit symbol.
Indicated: 235 psi
